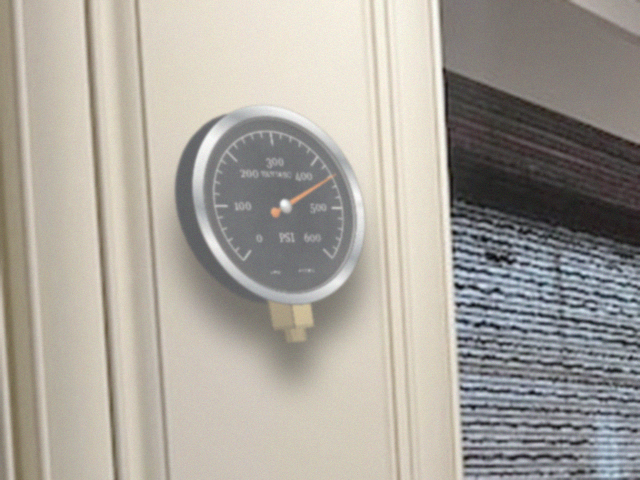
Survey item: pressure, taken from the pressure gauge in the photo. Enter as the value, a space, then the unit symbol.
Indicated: 440 psi
